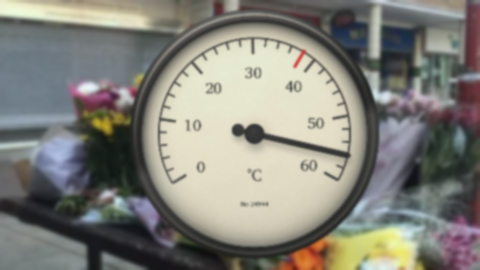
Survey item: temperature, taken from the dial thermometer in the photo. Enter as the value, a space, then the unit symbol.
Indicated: 56 °C
